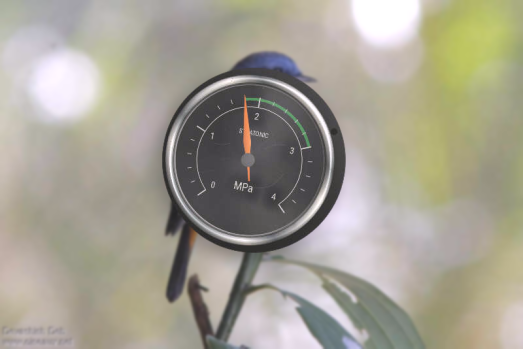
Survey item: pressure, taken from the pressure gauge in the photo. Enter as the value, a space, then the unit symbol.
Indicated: 1.8 MPa
